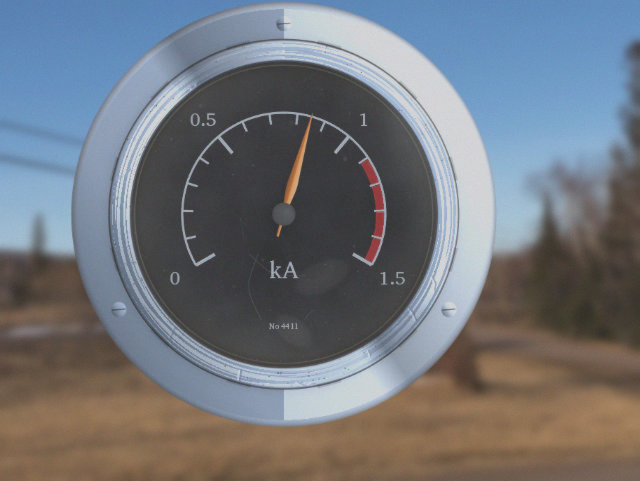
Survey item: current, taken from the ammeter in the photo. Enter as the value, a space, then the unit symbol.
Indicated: 0.85 kA
